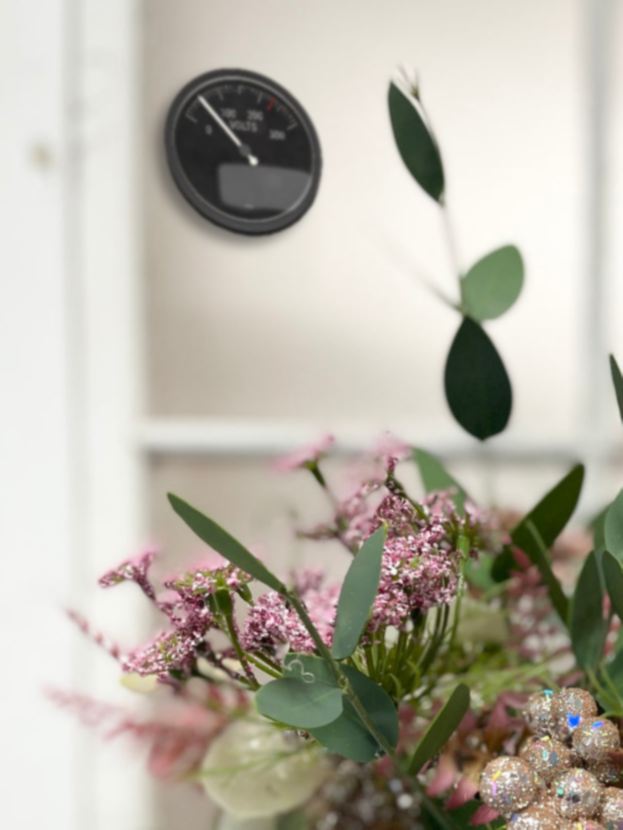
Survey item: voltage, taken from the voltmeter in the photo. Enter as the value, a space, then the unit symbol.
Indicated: 50 V
